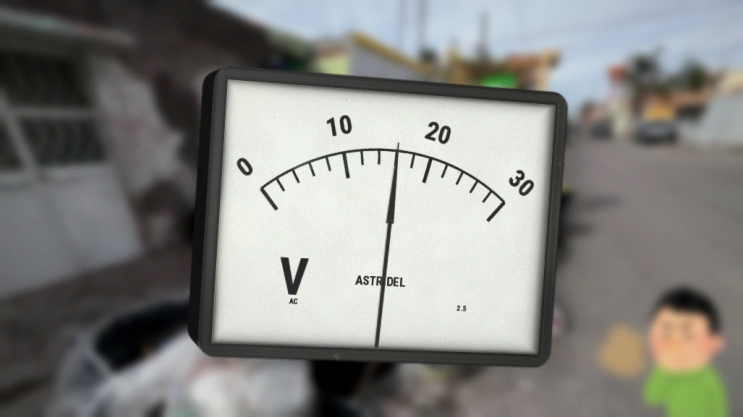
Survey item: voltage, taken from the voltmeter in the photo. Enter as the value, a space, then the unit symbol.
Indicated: 16 V
